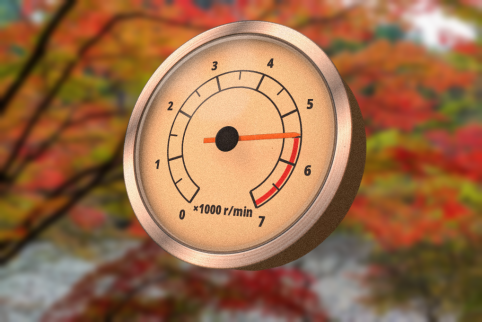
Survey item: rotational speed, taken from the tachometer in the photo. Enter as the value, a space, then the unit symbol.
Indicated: 5500 rpm
